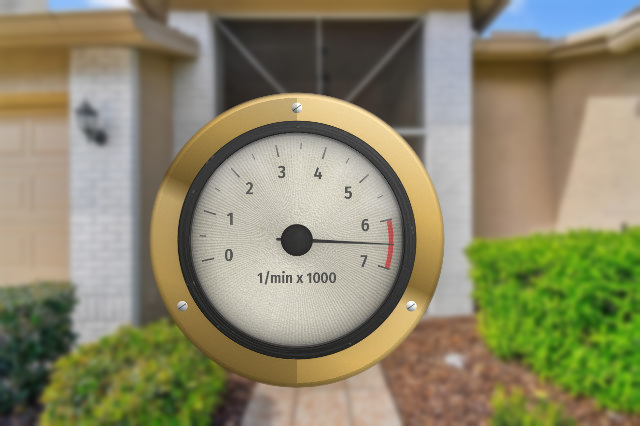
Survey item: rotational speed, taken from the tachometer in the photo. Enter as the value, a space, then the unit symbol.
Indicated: 6500 rpm
